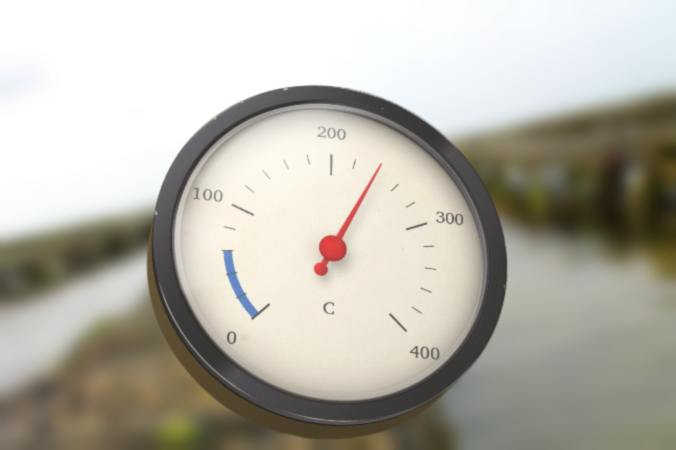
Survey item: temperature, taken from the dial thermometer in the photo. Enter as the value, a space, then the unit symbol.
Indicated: 240 °C
